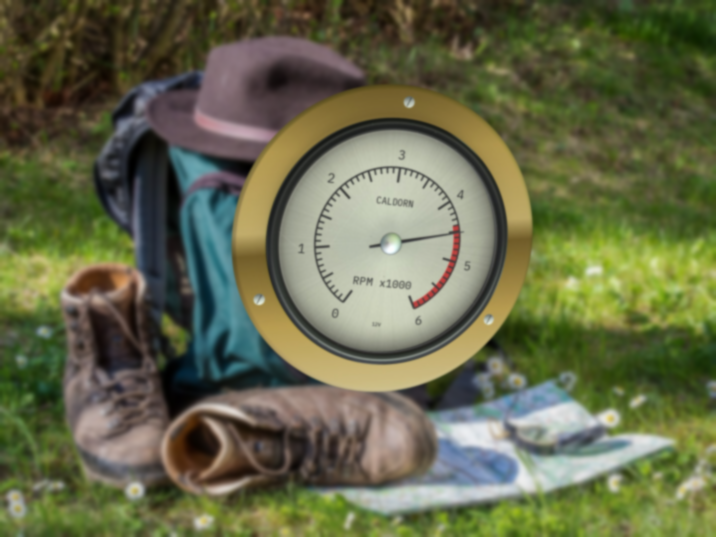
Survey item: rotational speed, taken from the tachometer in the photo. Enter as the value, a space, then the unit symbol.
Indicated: 4500 rpm
